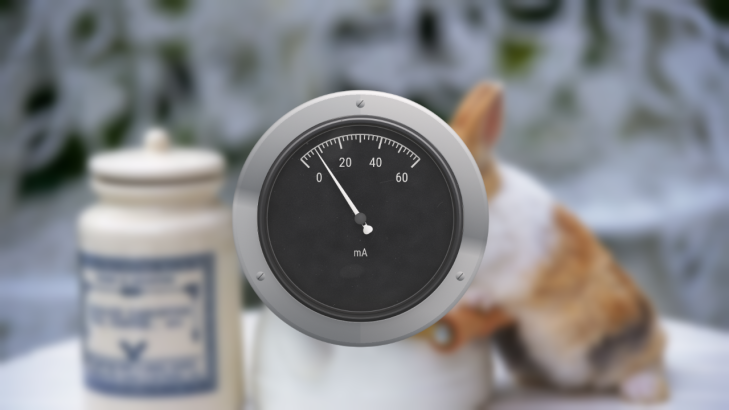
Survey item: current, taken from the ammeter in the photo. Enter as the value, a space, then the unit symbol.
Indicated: 8 mA
